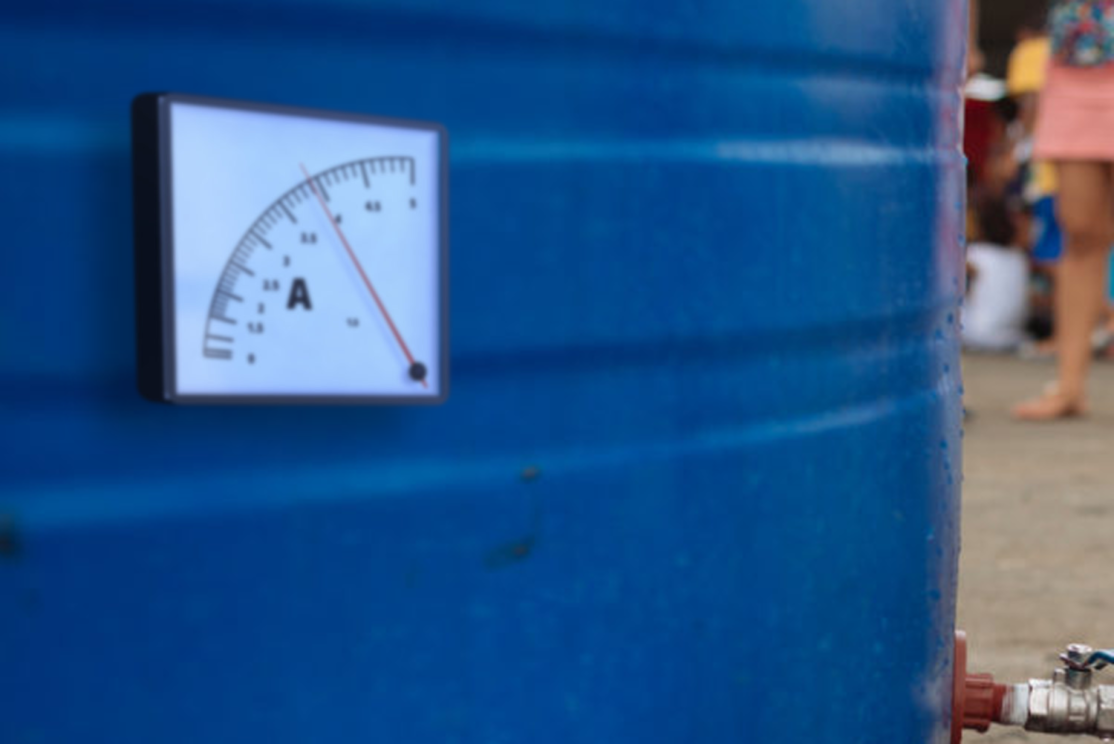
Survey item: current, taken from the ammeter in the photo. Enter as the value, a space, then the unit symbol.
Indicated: 3.9 A
